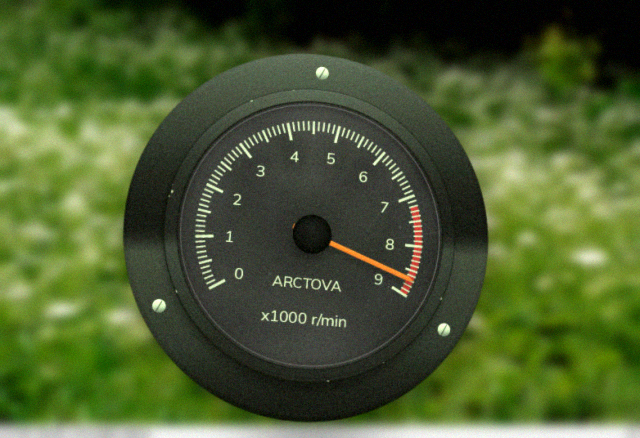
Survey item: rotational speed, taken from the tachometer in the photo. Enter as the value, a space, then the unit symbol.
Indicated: 8700 rpm
